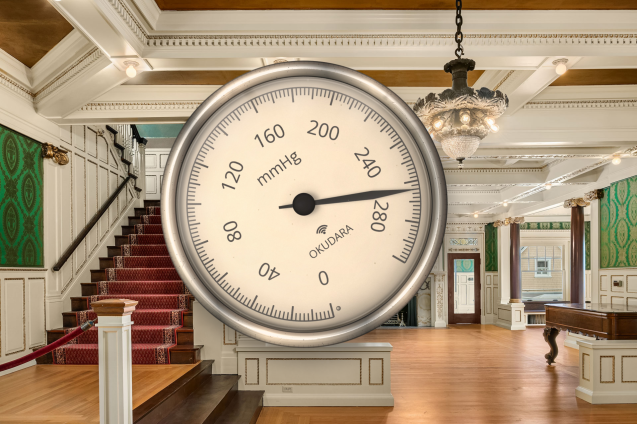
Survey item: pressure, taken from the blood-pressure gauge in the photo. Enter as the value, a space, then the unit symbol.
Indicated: 264 mmHg
